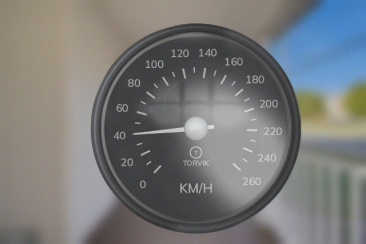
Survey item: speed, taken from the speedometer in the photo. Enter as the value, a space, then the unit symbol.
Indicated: 40 km/h
